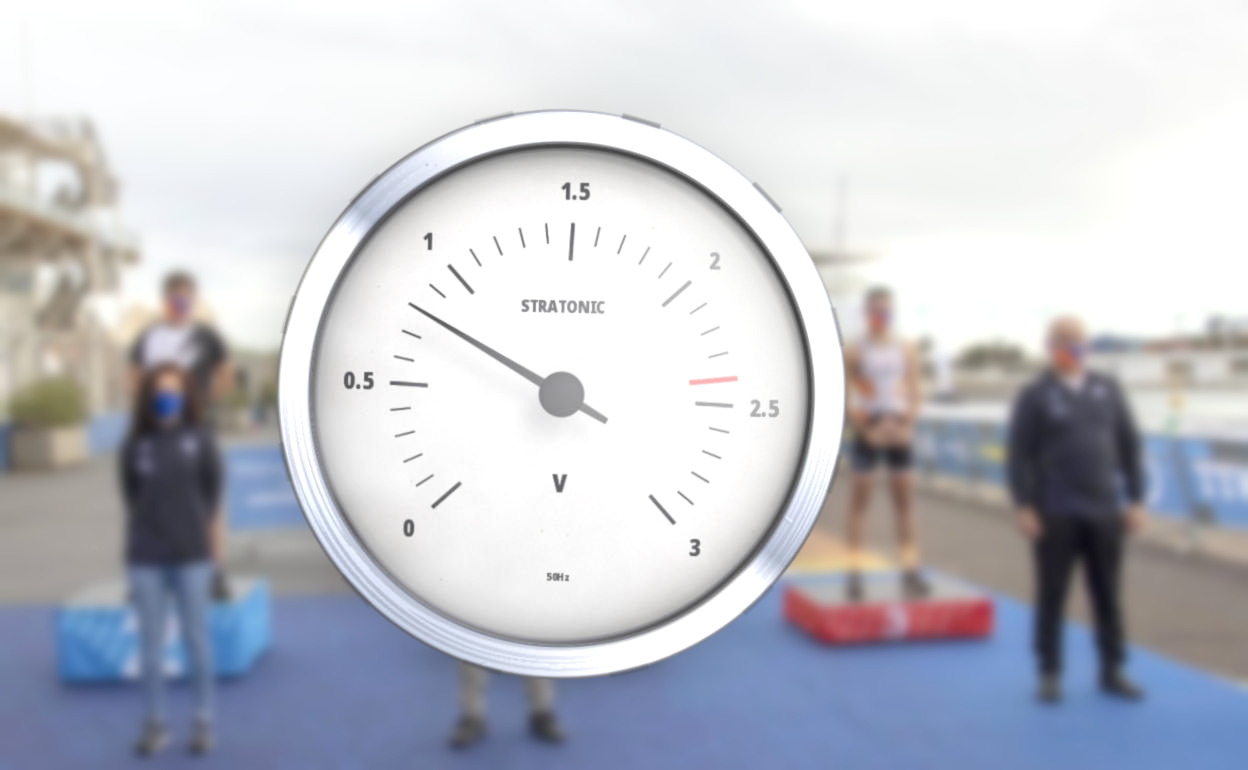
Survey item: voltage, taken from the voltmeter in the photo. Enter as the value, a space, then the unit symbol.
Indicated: 0.8 V
